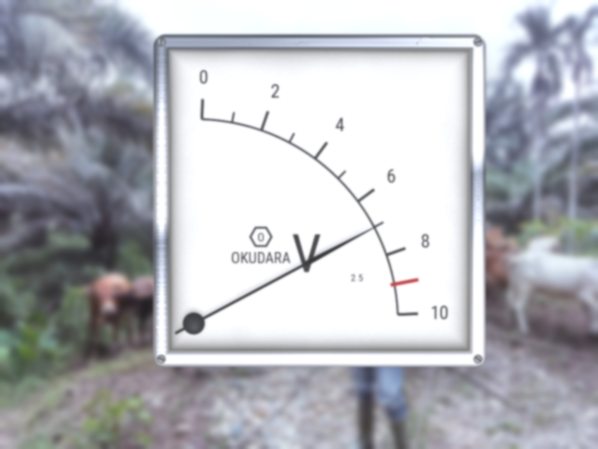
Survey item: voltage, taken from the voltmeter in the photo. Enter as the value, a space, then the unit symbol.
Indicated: 7 V
